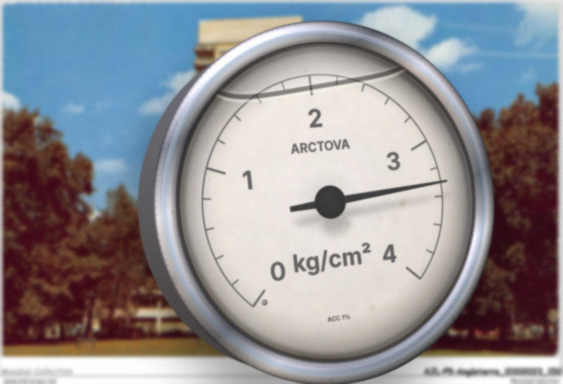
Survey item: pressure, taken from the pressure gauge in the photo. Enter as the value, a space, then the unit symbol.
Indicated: 3.3 kg/cm²
